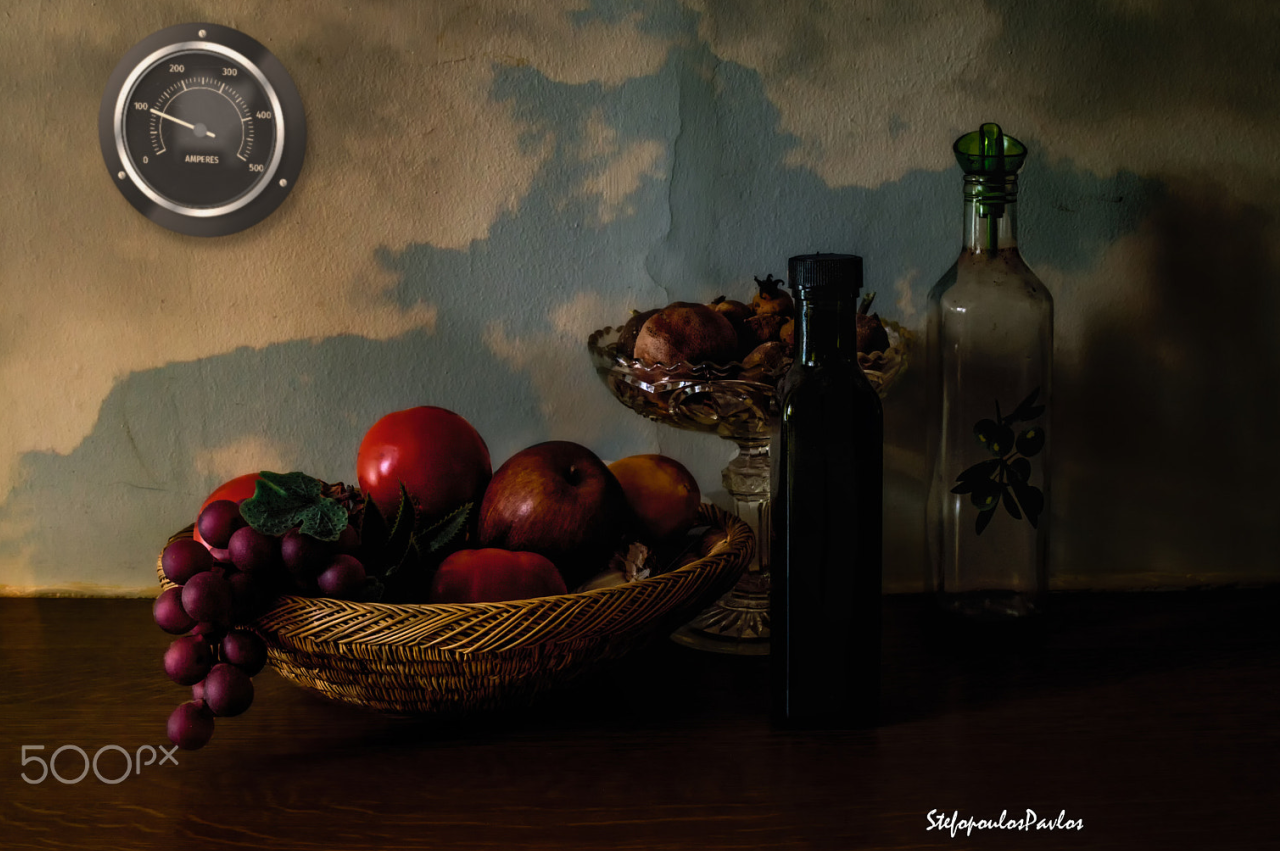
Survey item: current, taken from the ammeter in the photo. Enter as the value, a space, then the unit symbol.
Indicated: 100 A
